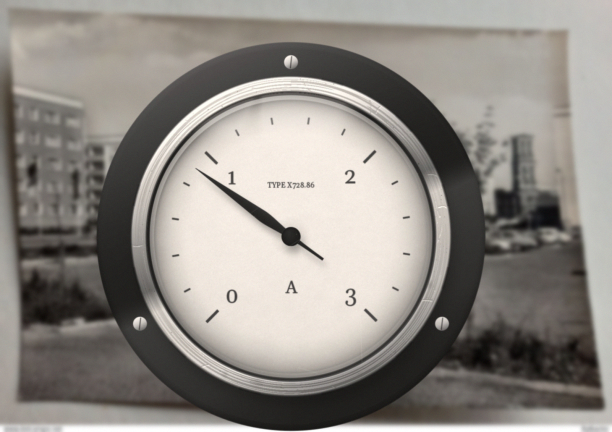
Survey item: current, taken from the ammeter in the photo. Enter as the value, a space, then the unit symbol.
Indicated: 0.9 A
